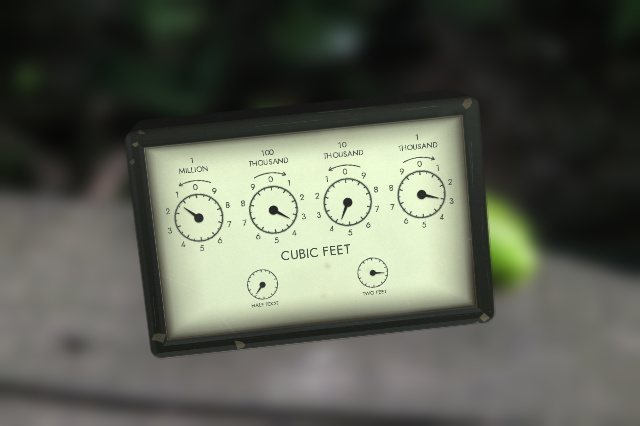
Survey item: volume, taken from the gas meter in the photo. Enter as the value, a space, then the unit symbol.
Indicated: 134300 ft³
